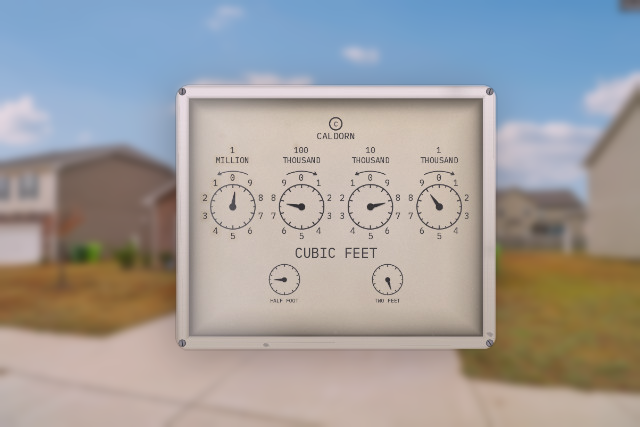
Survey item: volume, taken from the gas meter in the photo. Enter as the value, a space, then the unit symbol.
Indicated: 977900 ft³
